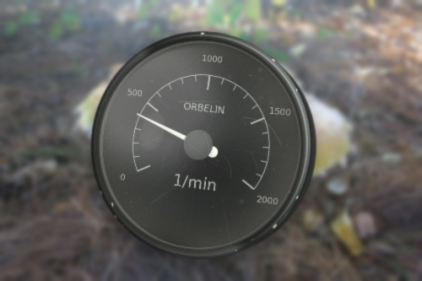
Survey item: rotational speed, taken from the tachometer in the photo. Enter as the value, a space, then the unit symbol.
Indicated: 400 rpm
